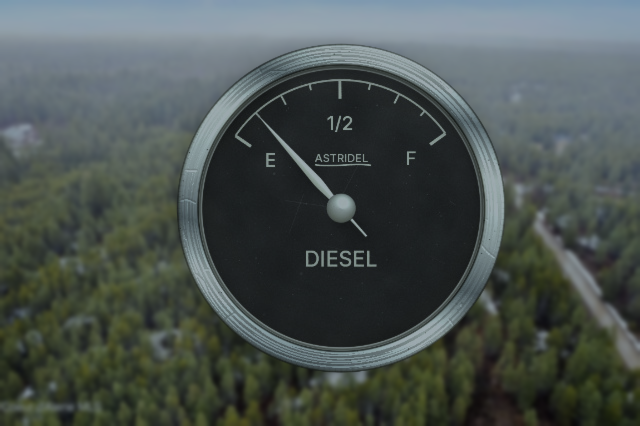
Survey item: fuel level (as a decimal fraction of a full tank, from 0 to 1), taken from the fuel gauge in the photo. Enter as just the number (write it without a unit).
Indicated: 0.125
